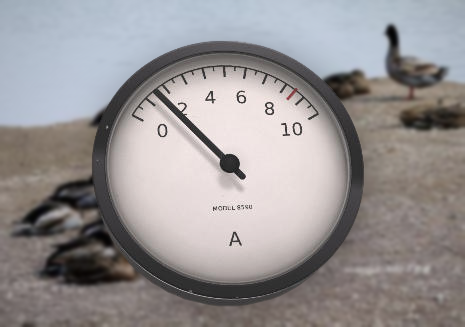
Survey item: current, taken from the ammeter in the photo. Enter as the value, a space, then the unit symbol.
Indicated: 1.5 A
